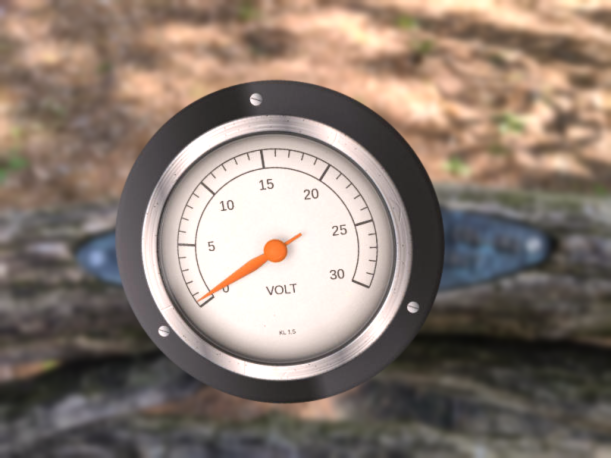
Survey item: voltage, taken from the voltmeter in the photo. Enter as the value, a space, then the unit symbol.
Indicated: 0.5 V
